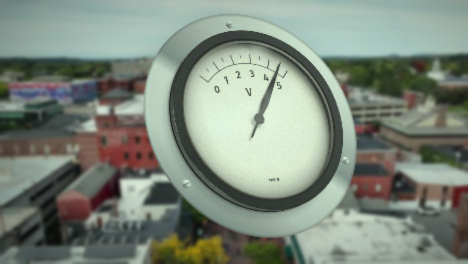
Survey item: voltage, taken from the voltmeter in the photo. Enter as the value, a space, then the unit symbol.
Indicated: 4.5 V
